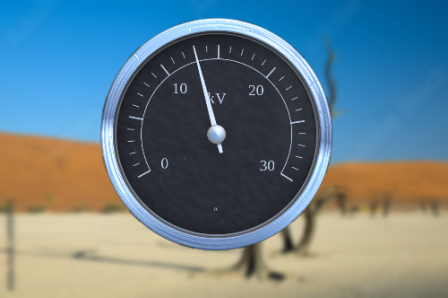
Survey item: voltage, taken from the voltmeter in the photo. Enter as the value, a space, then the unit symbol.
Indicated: 13 kV
